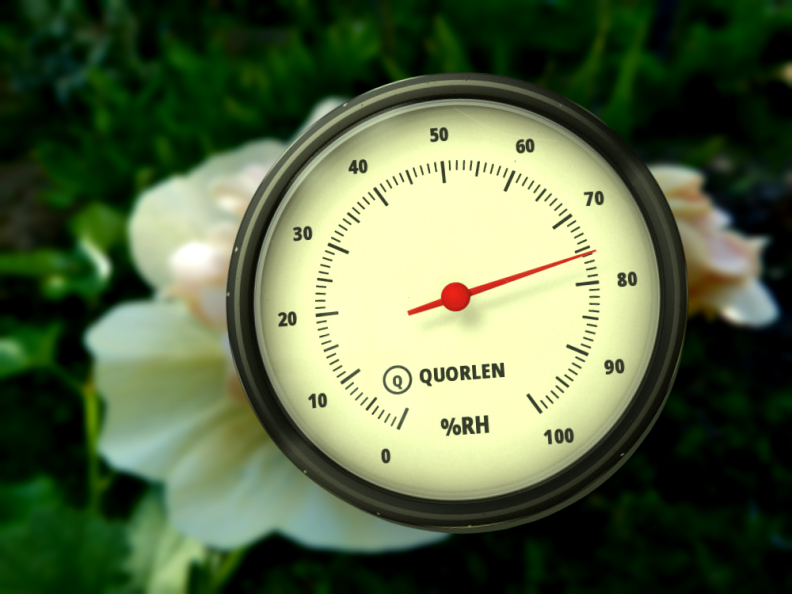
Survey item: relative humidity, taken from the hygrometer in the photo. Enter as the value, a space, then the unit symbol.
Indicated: 76 %
